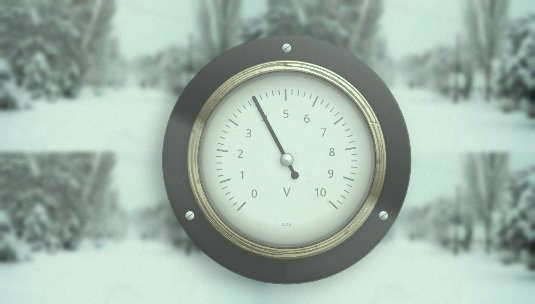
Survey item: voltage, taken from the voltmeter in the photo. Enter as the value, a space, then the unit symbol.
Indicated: 4 V
